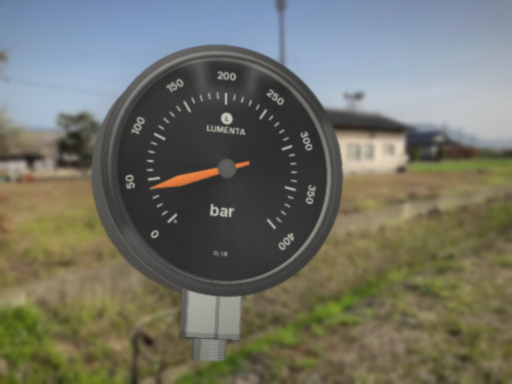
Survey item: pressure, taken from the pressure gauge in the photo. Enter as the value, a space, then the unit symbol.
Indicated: 40 bar
